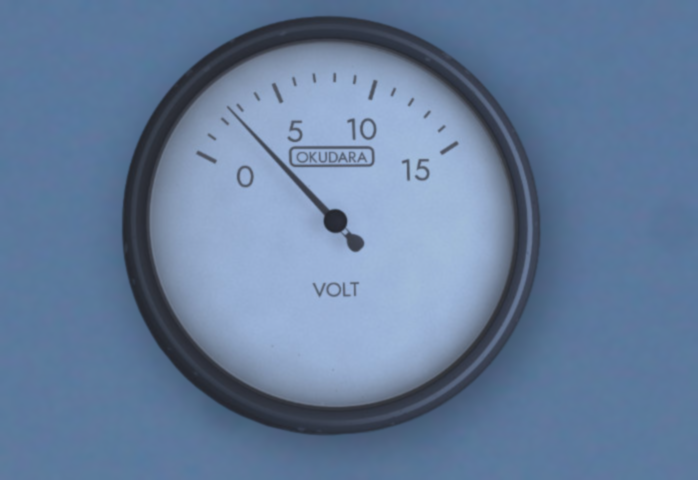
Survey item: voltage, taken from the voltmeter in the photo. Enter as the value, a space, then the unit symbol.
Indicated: 2.5 V
